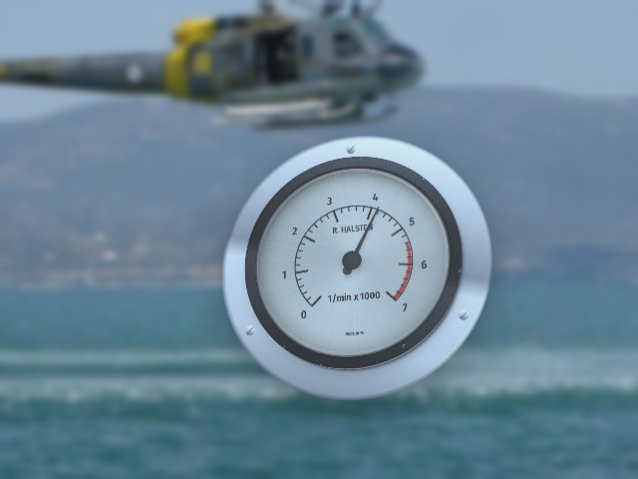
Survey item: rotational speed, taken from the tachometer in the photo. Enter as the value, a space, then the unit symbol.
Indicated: 4200 rpm
